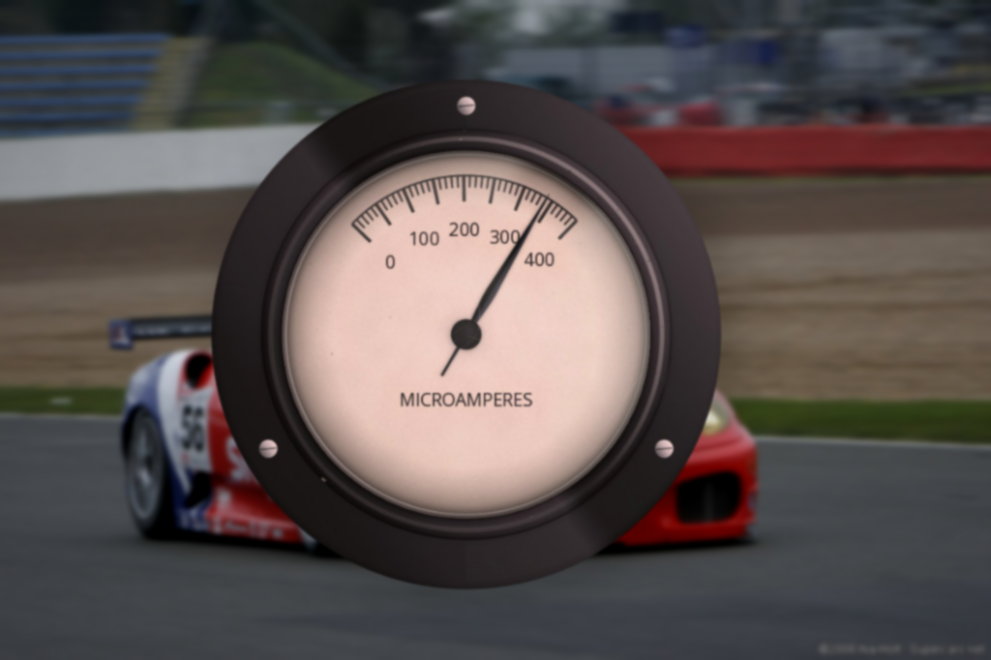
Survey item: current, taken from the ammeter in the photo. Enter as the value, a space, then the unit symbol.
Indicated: 340 µA
